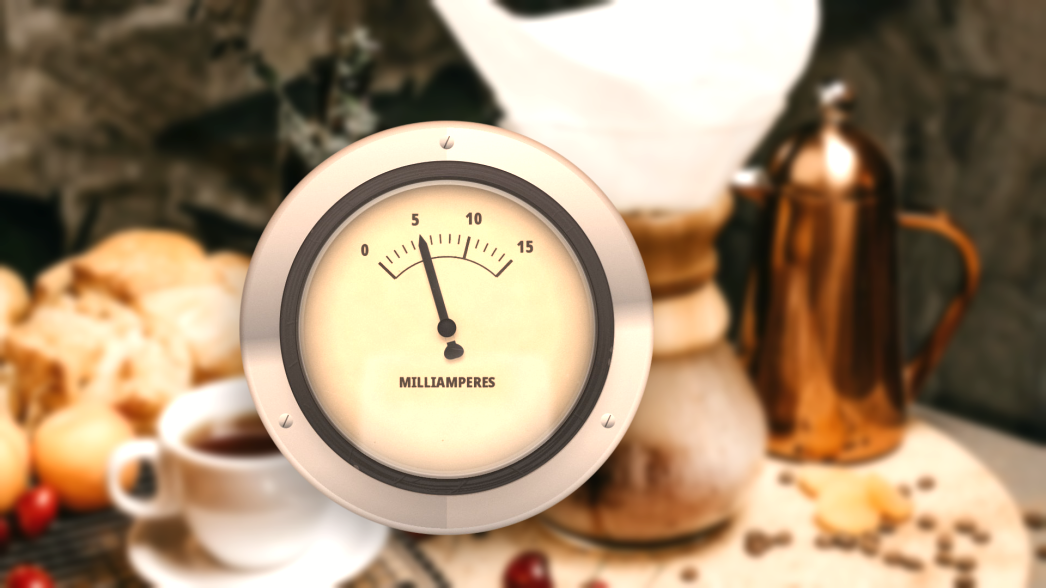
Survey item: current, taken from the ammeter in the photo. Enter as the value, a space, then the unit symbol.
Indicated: 5 mA
